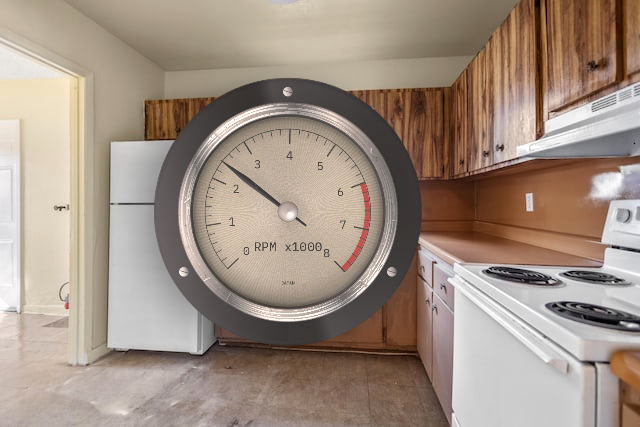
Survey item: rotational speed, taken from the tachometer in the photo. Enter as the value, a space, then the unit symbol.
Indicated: 2400 rpm
